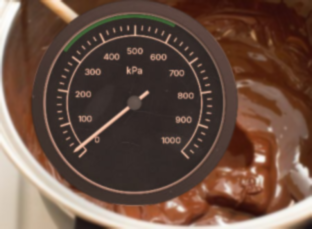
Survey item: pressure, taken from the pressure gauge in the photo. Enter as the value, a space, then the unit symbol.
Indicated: 20 kPa
